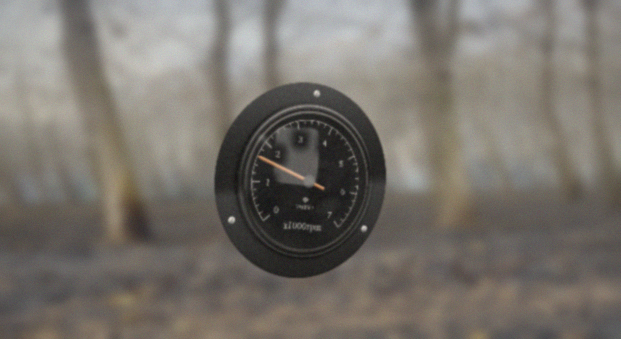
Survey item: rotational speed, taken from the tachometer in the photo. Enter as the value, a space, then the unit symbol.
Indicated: 1600 rpm
